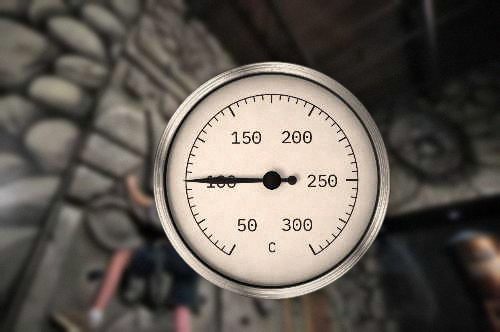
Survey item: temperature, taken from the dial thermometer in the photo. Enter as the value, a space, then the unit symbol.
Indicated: 100 °C
